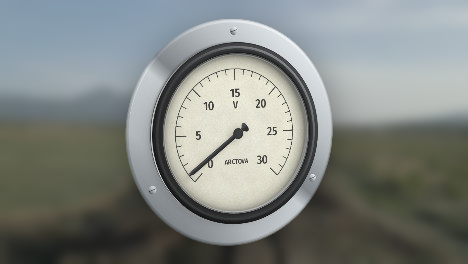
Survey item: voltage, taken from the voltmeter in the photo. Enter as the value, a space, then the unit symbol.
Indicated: 1 V
